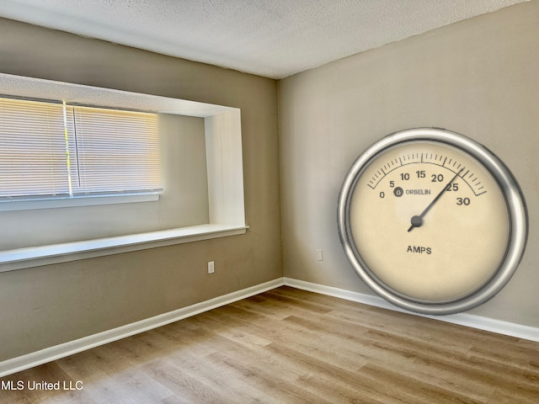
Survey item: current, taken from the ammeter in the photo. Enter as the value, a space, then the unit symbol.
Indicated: 24 A
